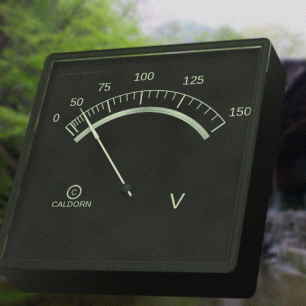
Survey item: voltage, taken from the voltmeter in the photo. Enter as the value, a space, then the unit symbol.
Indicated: 50 V
